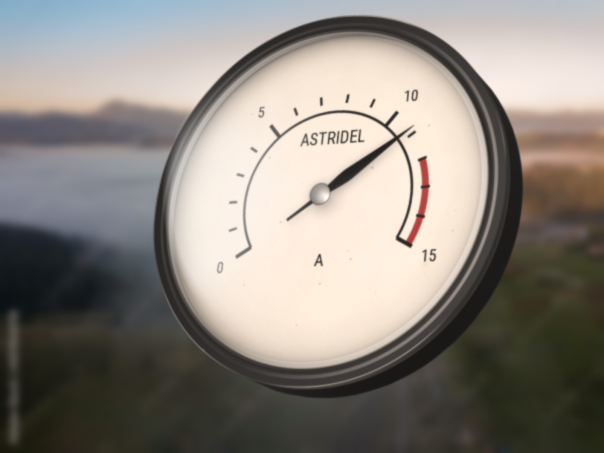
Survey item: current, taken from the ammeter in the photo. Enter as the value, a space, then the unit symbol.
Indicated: 11 A
